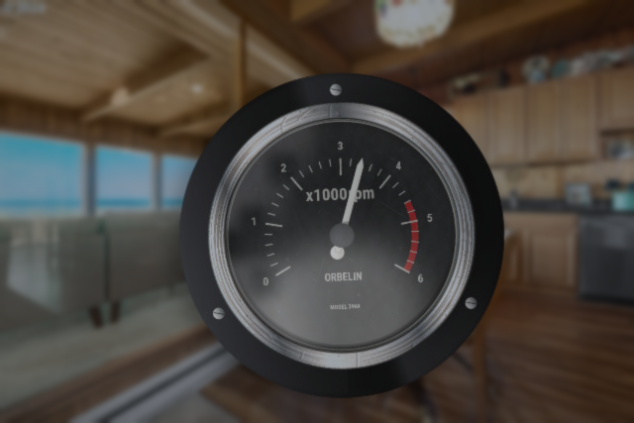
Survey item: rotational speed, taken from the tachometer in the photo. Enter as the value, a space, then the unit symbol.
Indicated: 3400 rpm
